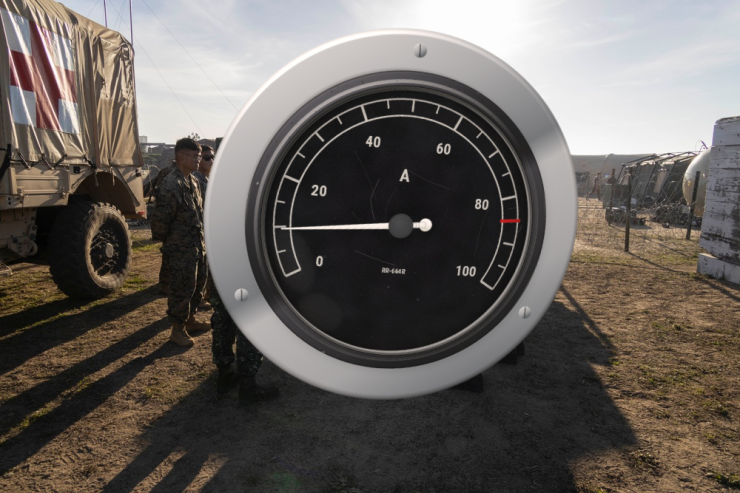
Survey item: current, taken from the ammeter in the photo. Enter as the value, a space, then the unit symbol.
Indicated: 10 A
